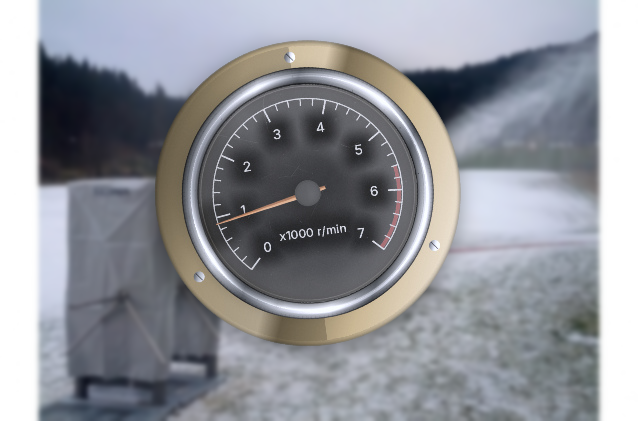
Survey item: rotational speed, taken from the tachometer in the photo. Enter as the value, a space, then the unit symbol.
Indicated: 900 rpm
